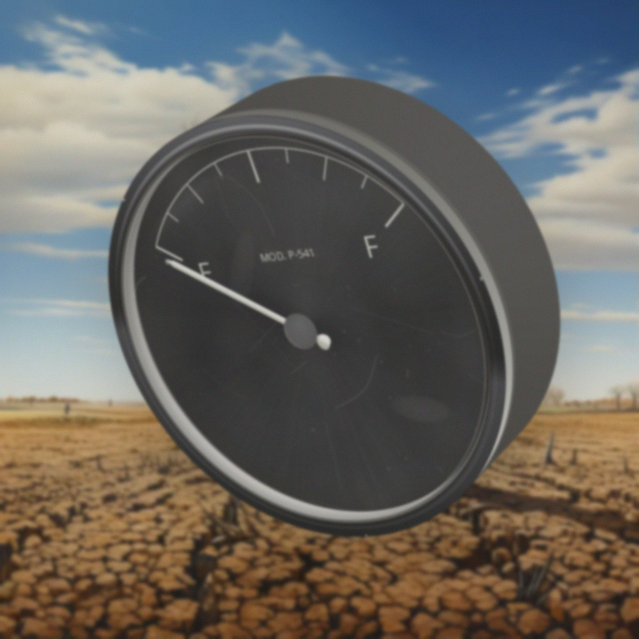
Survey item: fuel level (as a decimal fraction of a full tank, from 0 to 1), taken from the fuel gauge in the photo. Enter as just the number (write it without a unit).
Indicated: 0
